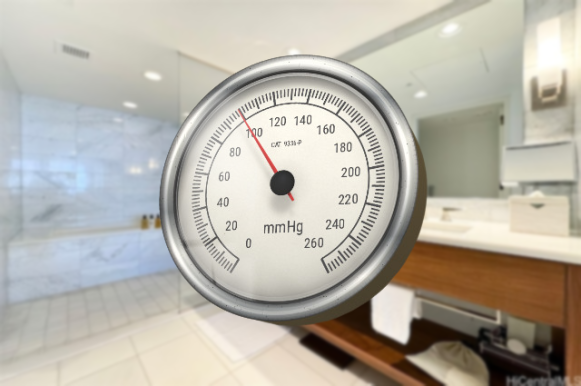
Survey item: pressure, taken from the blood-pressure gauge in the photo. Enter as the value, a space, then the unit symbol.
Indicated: 100 mmHg
